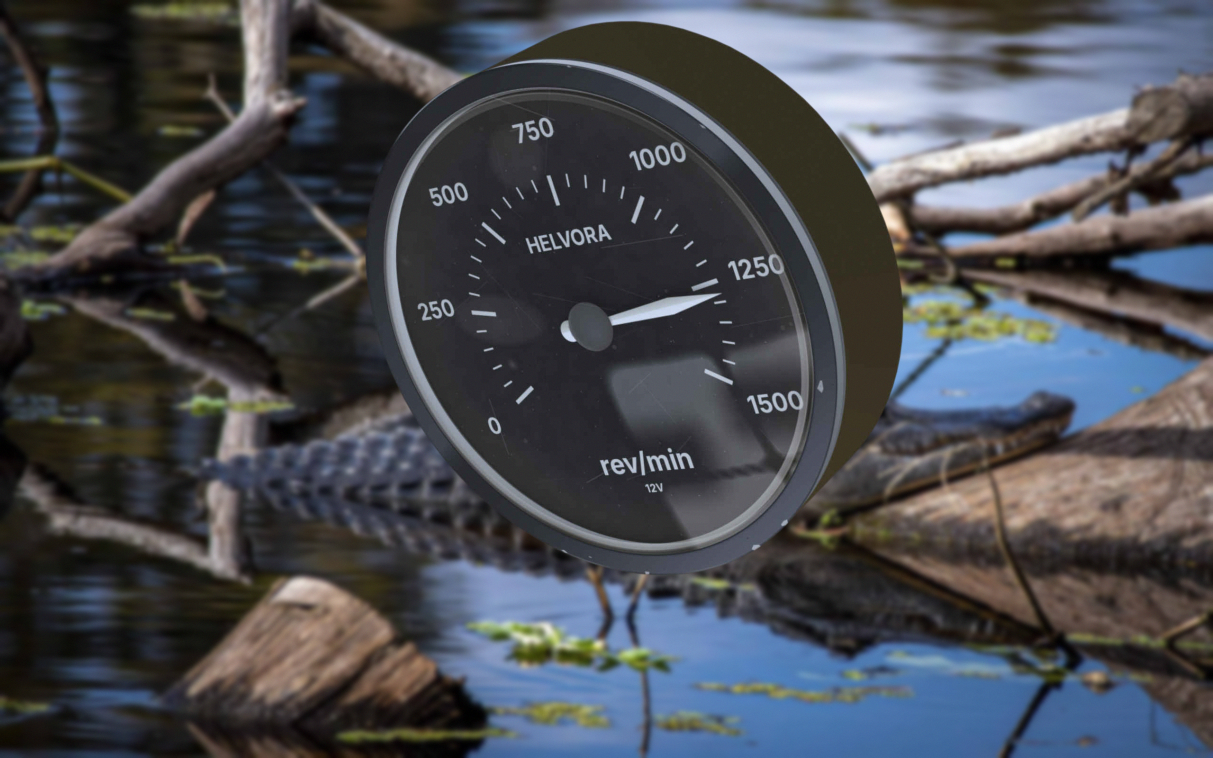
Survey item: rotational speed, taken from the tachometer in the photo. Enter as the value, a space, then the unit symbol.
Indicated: 1275 rpm
